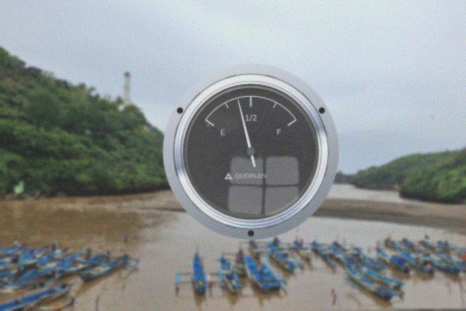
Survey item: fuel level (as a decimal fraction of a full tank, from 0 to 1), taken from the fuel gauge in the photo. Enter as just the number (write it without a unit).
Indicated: 0.375
